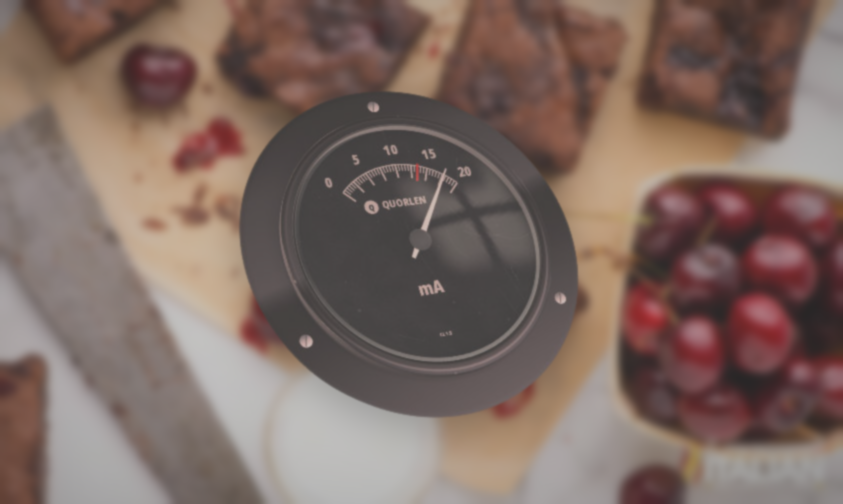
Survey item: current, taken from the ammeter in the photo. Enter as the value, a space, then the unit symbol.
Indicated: 17.5 mA
